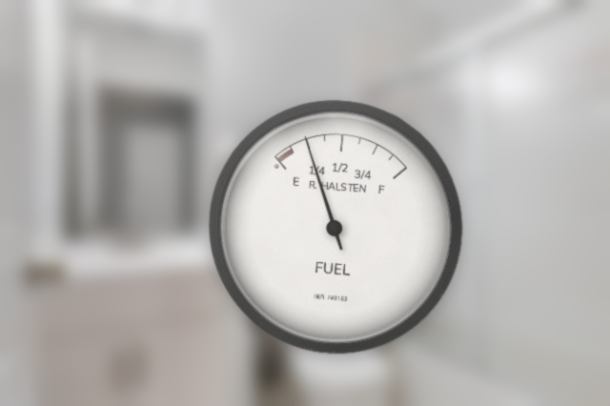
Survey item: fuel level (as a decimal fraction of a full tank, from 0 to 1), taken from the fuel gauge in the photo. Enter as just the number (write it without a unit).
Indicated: 0.25
